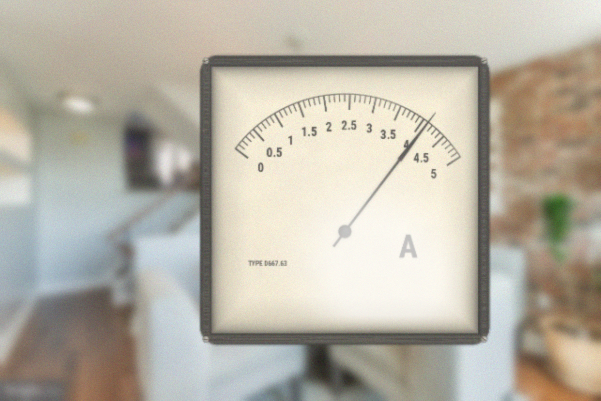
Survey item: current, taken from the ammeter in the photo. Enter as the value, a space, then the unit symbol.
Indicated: 4.1 A
